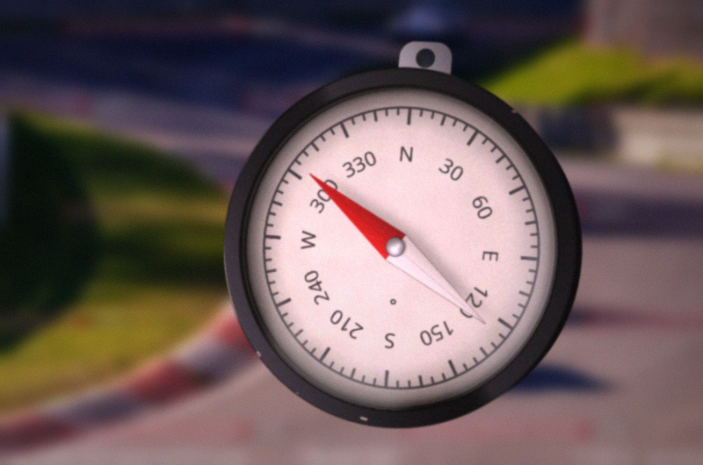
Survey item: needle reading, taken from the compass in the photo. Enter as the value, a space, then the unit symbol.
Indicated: 305 °
